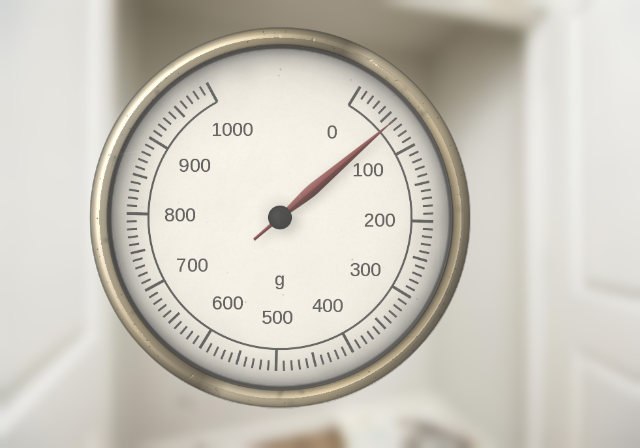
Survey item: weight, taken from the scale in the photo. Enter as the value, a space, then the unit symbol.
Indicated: 60 g
